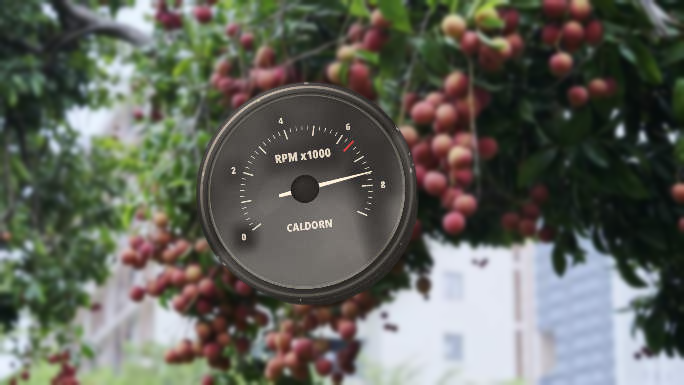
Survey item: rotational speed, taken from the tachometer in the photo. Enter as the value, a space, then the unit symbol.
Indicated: 7600 rpm
